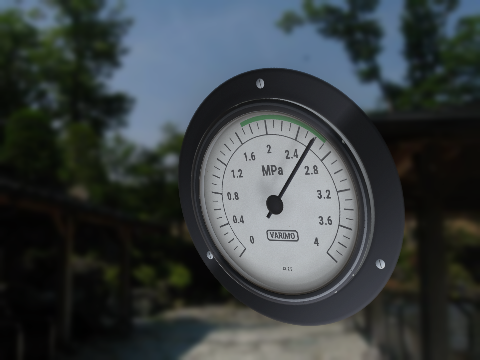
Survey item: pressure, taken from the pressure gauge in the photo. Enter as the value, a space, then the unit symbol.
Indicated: 2.6 MPa
